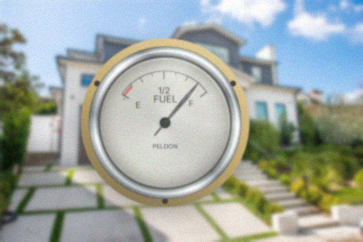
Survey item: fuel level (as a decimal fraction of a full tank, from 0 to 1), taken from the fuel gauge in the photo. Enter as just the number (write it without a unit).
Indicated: 0.875
